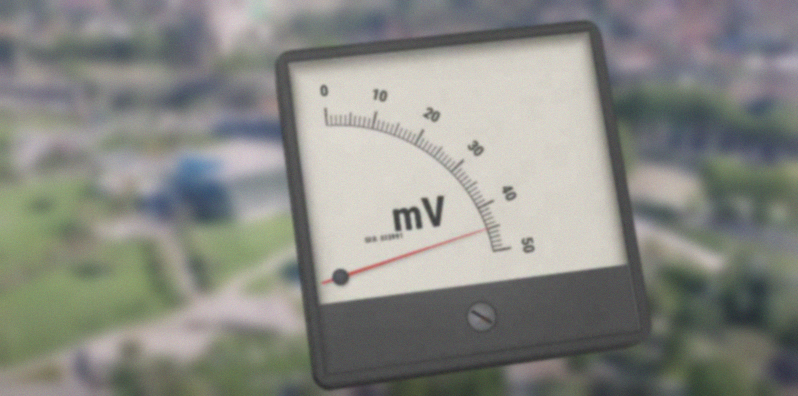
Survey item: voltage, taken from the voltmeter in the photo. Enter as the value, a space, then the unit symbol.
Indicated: 45 mV
